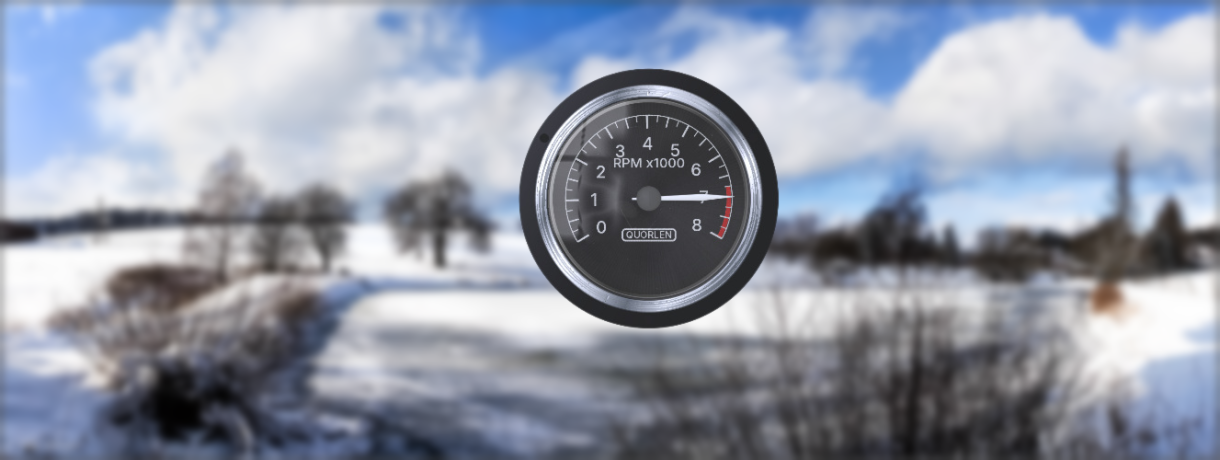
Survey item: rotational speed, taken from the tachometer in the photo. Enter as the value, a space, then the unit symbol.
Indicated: 7000 rpm
